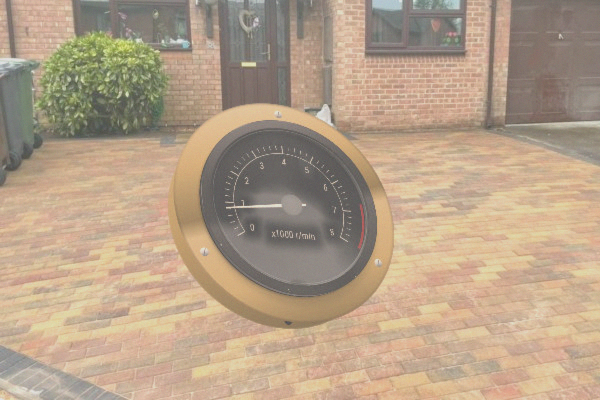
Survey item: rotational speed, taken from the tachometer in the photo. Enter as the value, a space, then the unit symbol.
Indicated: 800 rpm
